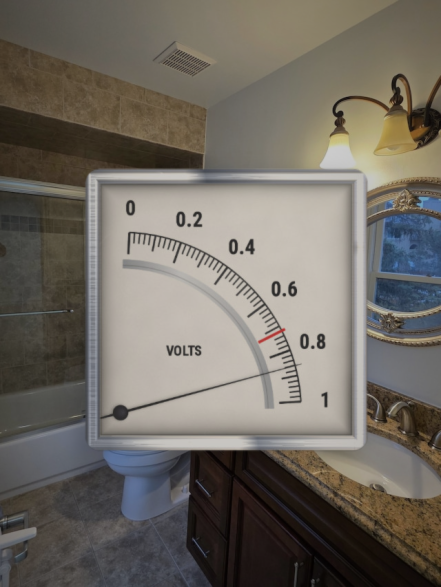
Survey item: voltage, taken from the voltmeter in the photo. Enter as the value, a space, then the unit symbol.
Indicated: 0.86 V
